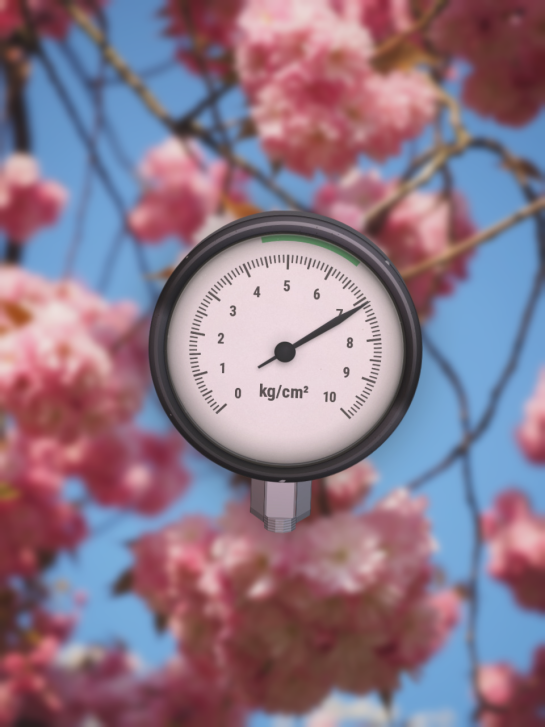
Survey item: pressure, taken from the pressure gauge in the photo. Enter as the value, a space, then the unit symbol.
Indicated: 7.1 kg/cm²
